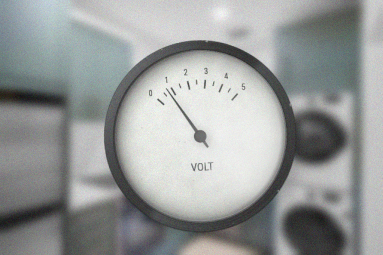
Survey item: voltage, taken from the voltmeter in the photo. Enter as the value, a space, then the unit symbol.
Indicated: 0.75 V
